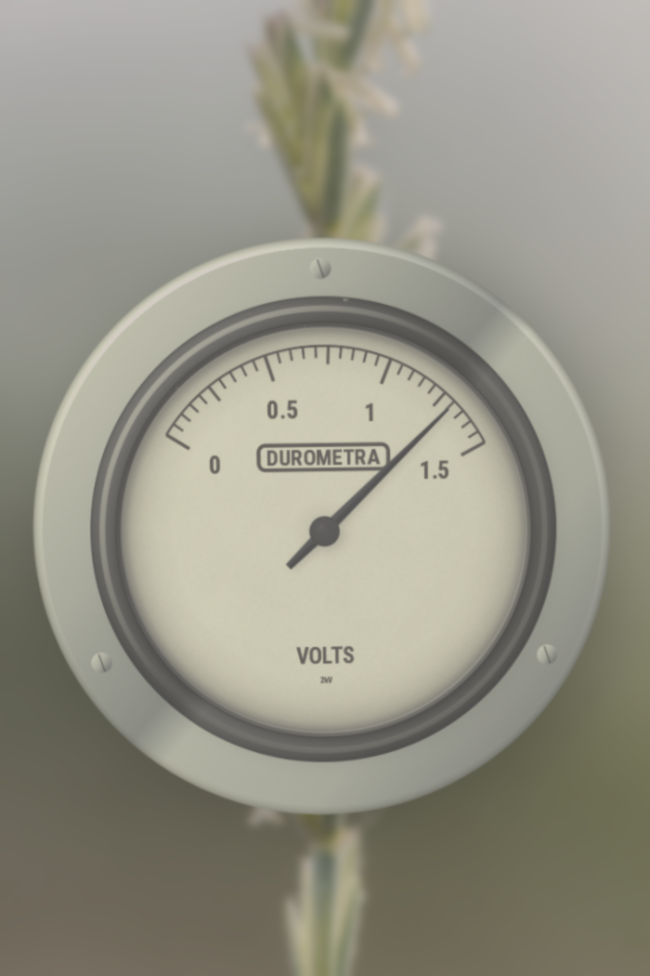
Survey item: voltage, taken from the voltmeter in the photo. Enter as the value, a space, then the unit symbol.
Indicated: 1.3 V
